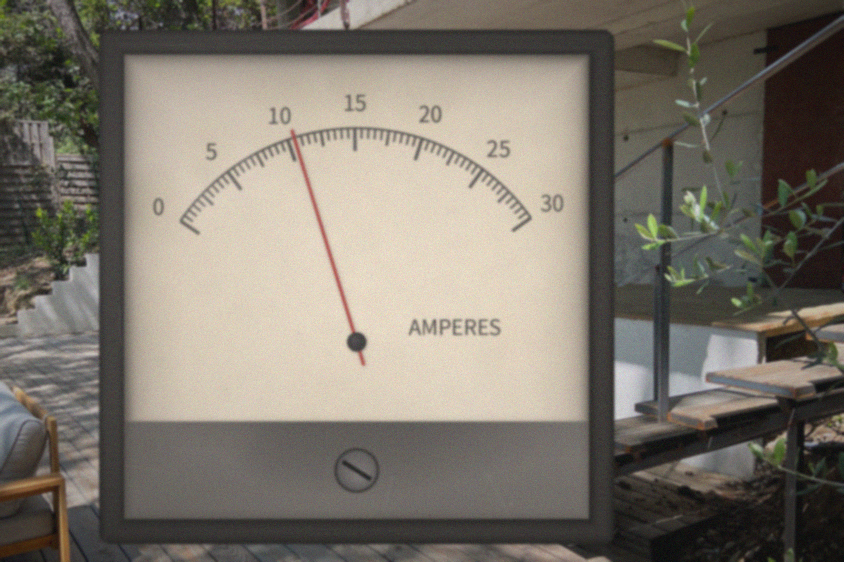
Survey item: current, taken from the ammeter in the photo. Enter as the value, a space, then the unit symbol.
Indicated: 10.5 A
